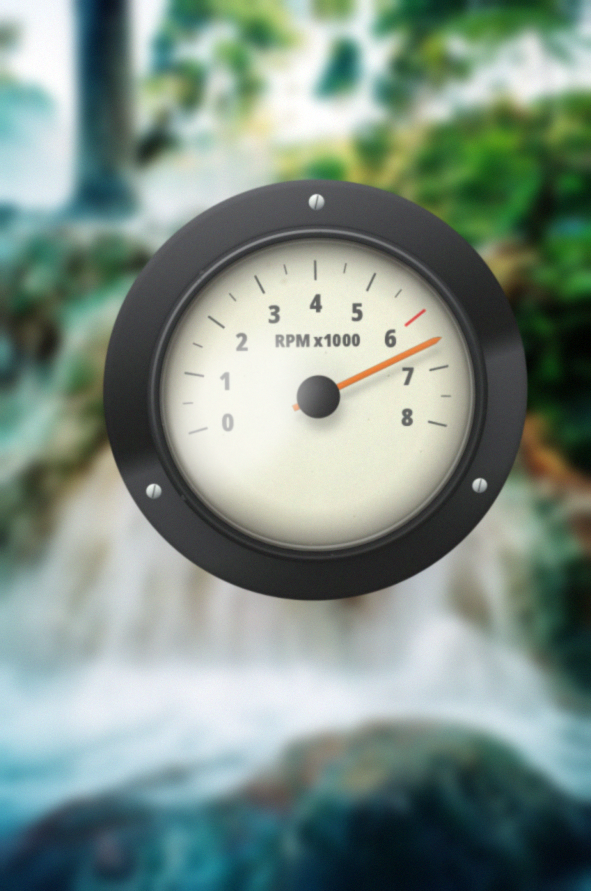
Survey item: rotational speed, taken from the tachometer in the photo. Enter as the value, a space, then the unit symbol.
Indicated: 6500 rpm
